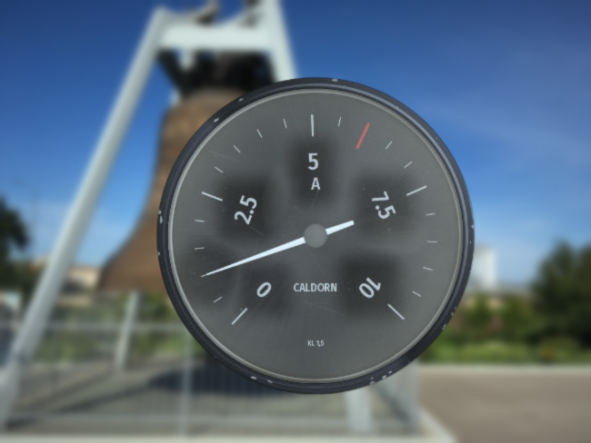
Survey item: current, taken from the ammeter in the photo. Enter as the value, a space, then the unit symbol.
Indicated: 1 A
